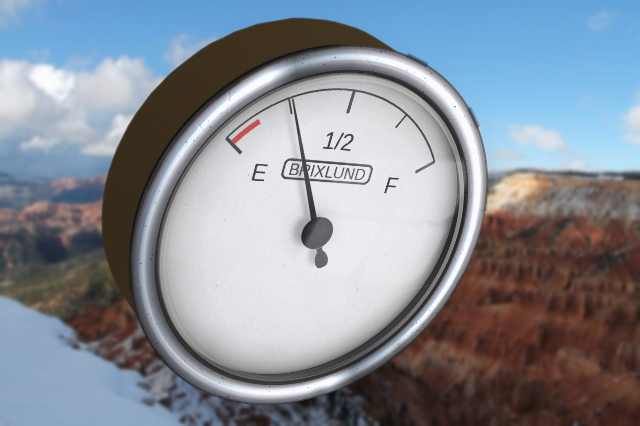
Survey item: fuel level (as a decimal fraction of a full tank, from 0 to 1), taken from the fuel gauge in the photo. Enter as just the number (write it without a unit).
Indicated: 0.25
